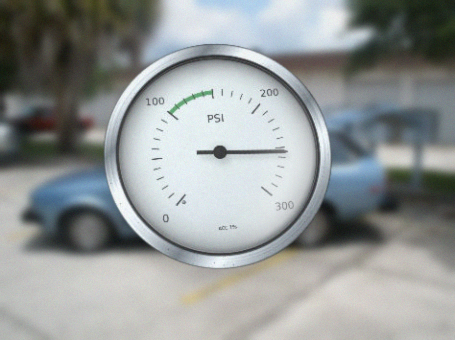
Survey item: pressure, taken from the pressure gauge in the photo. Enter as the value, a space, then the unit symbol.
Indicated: 255 psi
